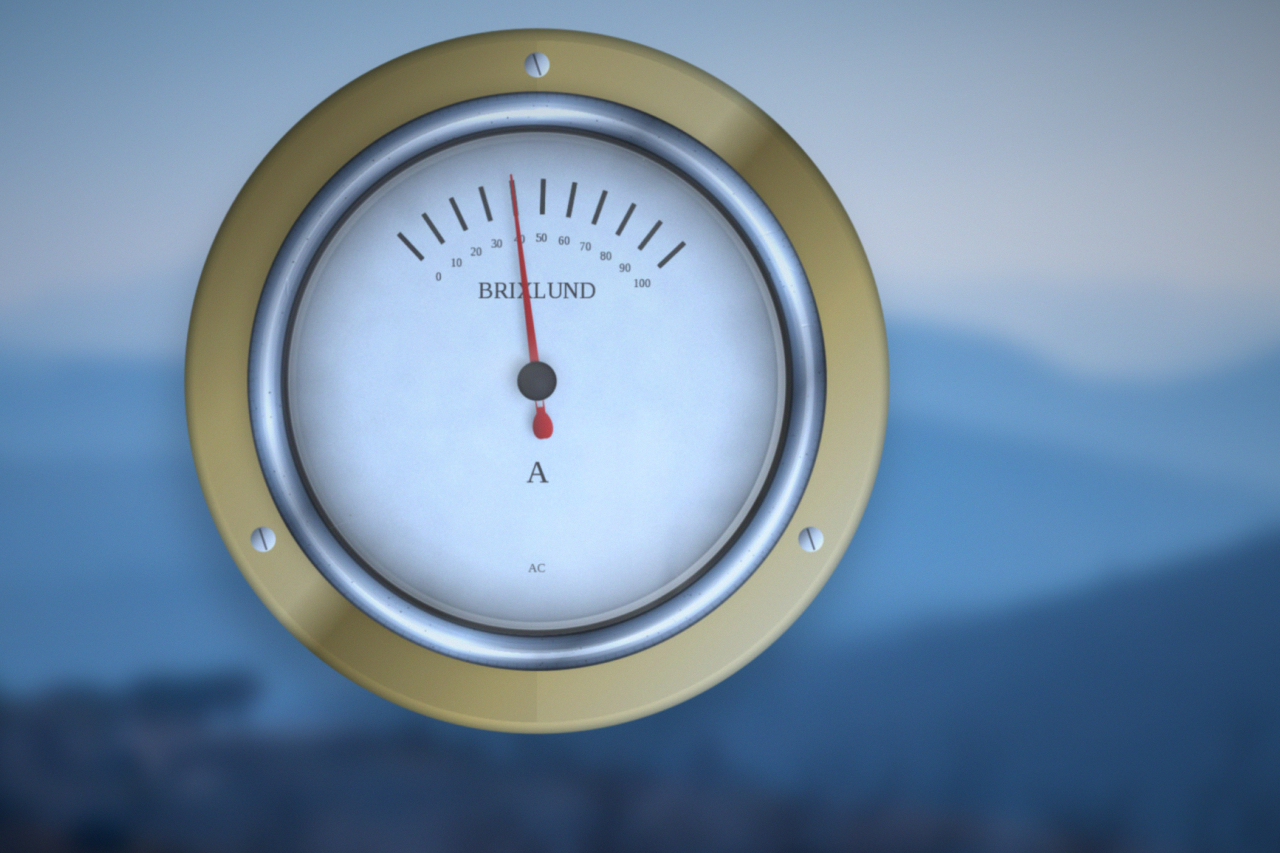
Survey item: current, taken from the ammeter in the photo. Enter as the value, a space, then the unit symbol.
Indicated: 40 A
